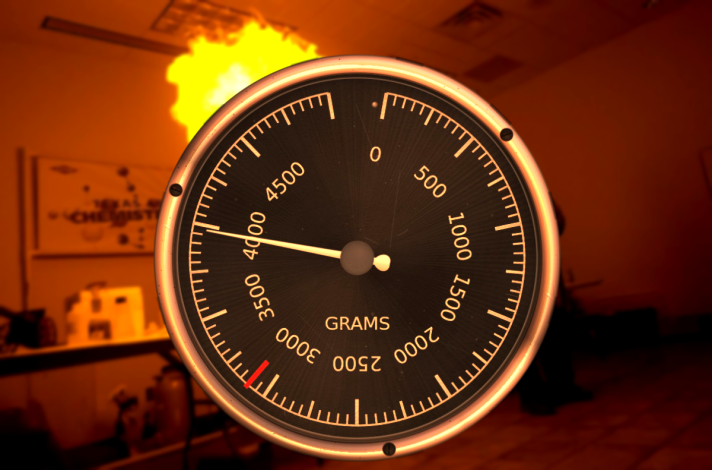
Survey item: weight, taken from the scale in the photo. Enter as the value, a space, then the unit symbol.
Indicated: 3975 g
